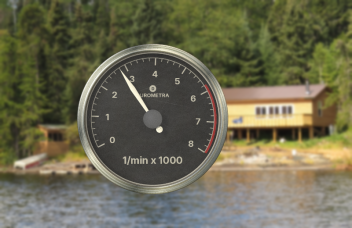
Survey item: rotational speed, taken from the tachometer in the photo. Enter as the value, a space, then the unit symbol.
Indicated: 2800 rpm
